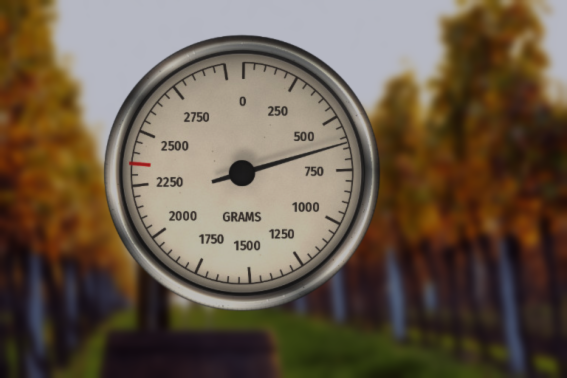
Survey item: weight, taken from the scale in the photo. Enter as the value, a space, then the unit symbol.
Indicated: 625 g
